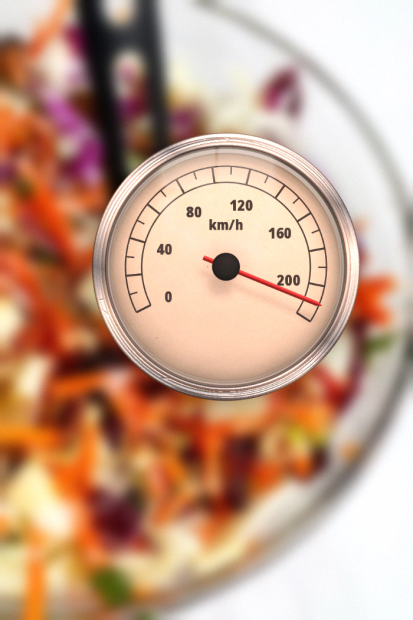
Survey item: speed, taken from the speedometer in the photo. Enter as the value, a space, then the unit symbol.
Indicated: 210 km/h
